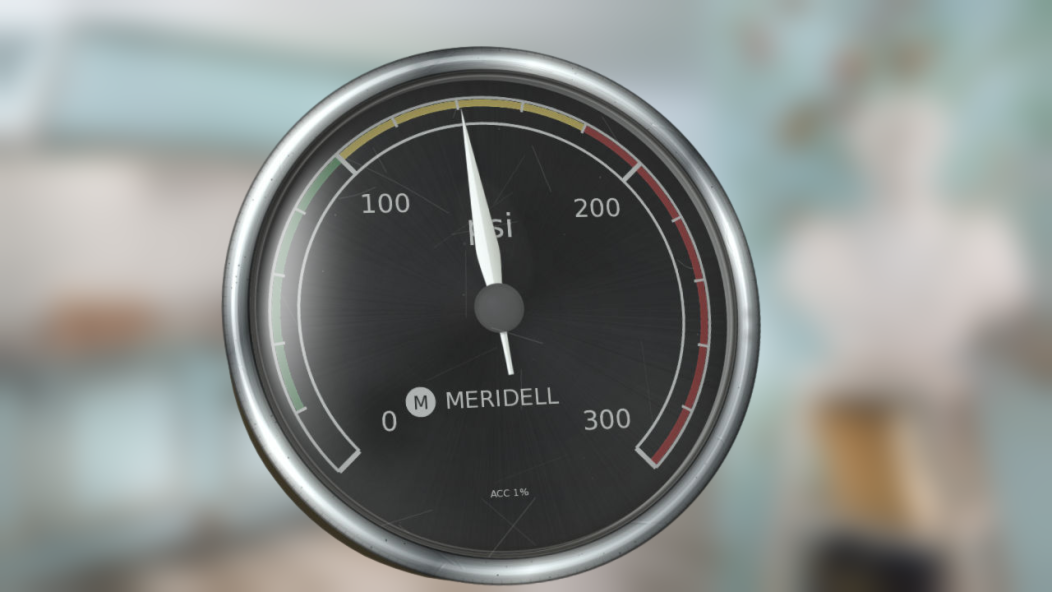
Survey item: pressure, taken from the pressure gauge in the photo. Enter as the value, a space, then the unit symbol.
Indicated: 140 psi
